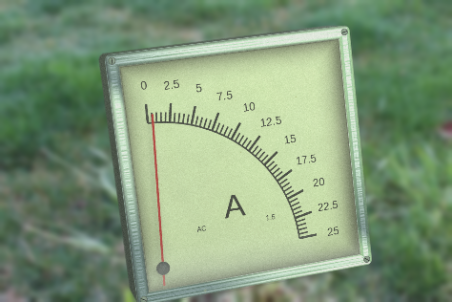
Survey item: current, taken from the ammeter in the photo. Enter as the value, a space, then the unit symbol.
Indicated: 0.5 A
